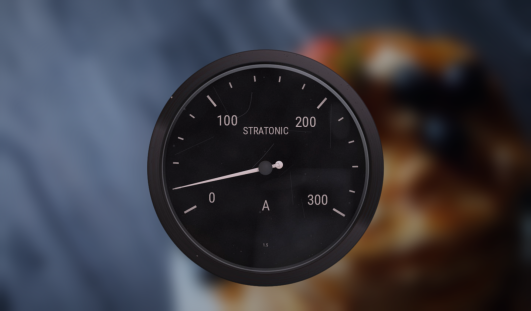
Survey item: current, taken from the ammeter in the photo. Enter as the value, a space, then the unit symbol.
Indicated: 20 A
